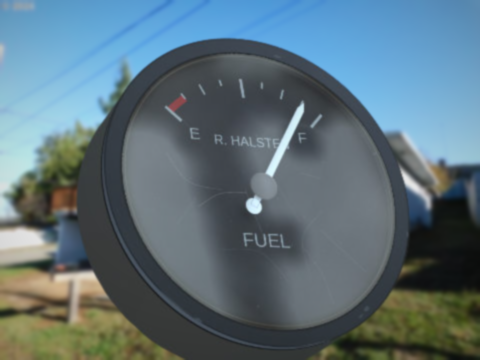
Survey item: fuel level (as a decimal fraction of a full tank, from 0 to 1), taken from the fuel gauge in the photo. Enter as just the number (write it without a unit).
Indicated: 0.875
